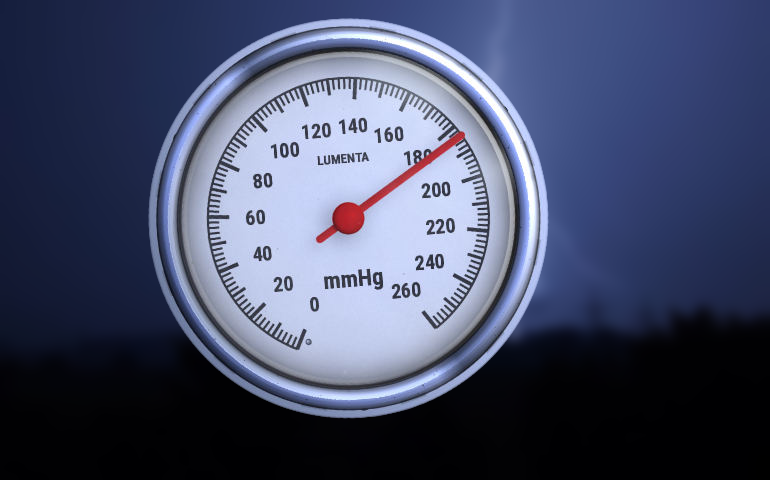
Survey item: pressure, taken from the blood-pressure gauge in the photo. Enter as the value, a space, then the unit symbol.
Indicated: 184 mmHg
